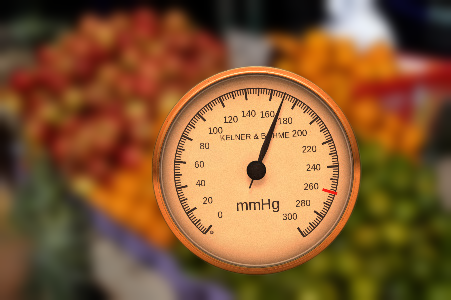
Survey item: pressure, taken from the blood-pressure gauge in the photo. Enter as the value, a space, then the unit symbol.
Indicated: 170 mmHg
